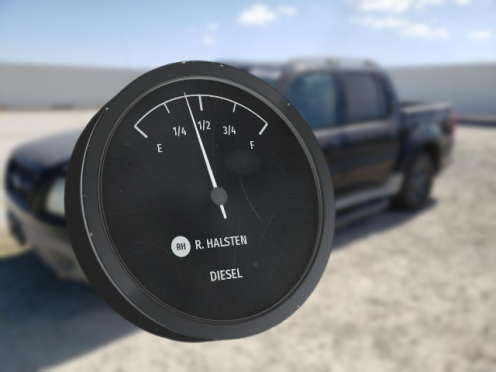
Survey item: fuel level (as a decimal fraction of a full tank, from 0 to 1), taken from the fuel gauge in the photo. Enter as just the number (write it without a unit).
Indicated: 0.375
